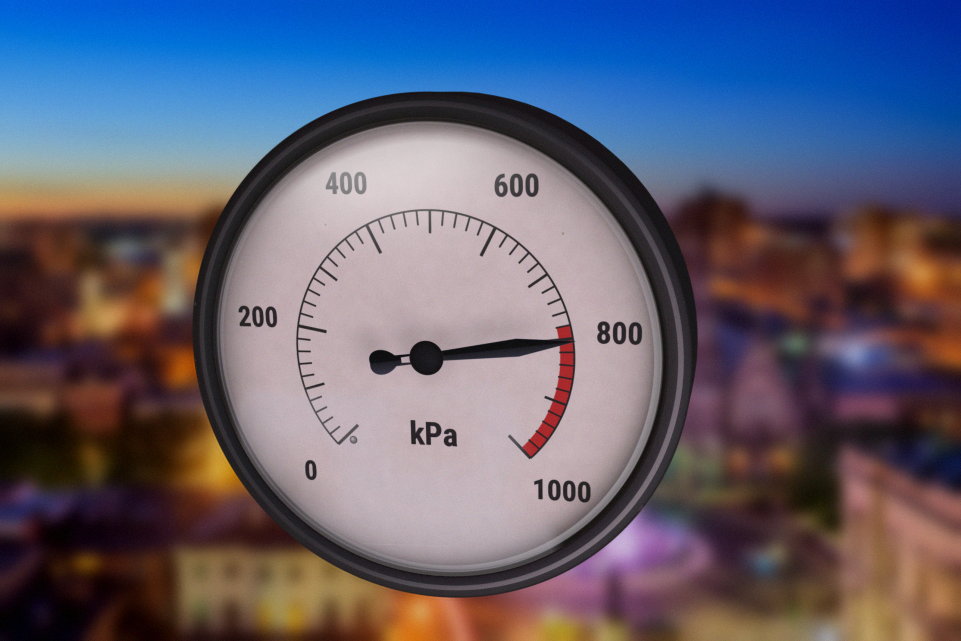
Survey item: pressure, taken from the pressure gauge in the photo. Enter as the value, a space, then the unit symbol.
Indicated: 800 kPa
